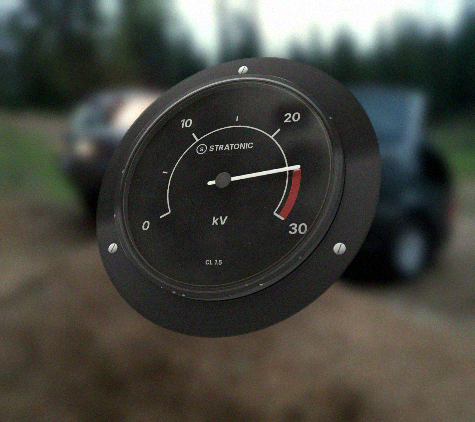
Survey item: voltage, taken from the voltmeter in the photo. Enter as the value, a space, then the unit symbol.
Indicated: 25 kV
